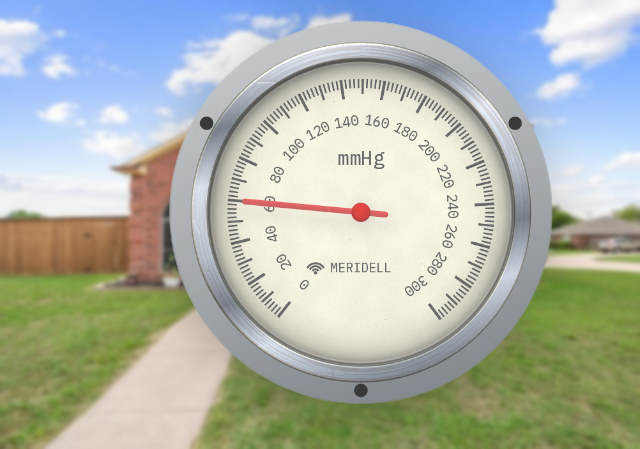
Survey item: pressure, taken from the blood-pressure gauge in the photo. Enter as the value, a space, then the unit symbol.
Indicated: 60 mmHg
